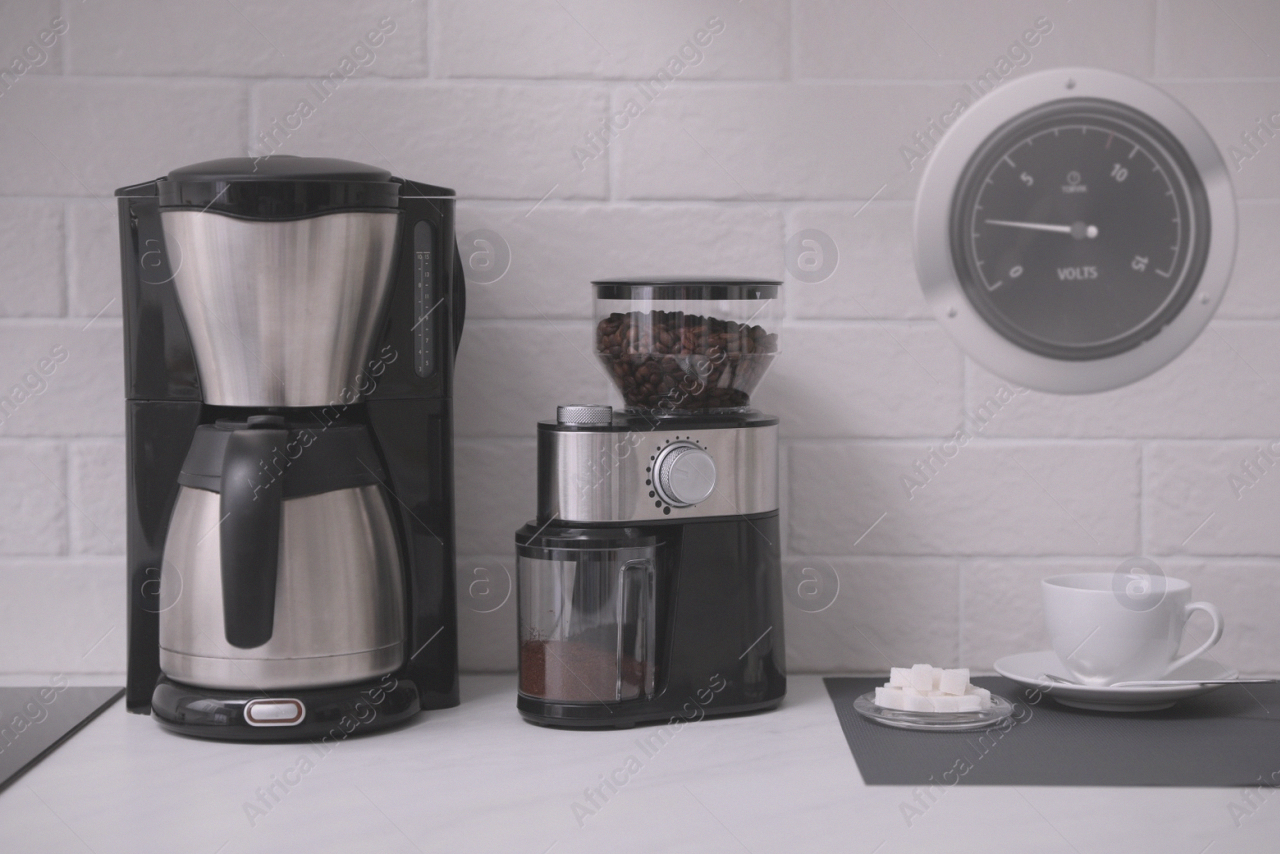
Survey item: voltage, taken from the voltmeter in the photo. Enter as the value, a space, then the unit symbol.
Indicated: 2.5 V
